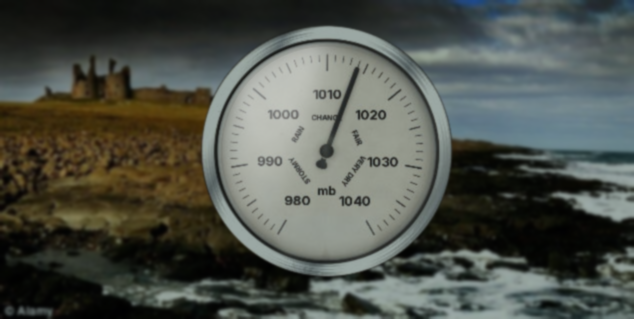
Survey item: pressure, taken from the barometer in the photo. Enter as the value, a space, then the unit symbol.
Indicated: 1014 mbar
